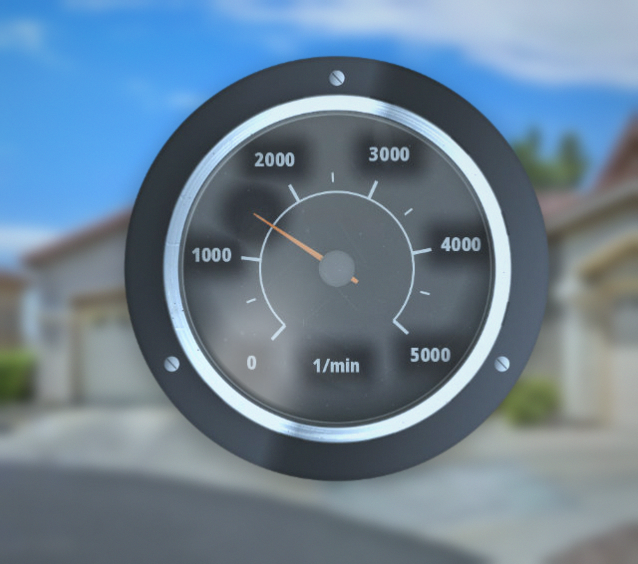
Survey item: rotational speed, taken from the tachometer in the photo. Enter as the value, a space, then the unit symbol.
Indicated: 1500 rpm
